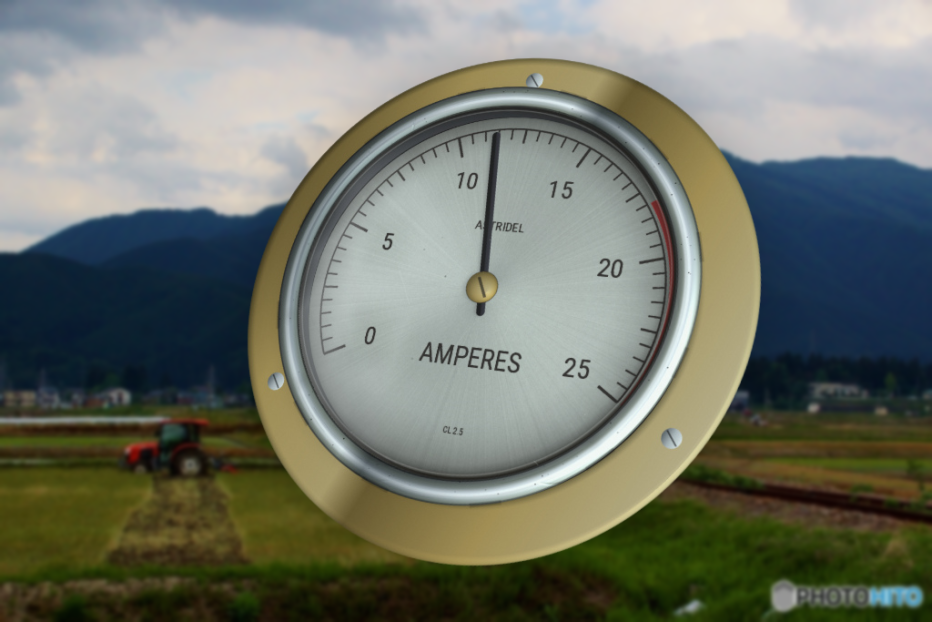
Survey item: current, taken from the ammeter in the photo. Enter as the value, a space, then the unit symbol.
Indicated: 11.5 A
